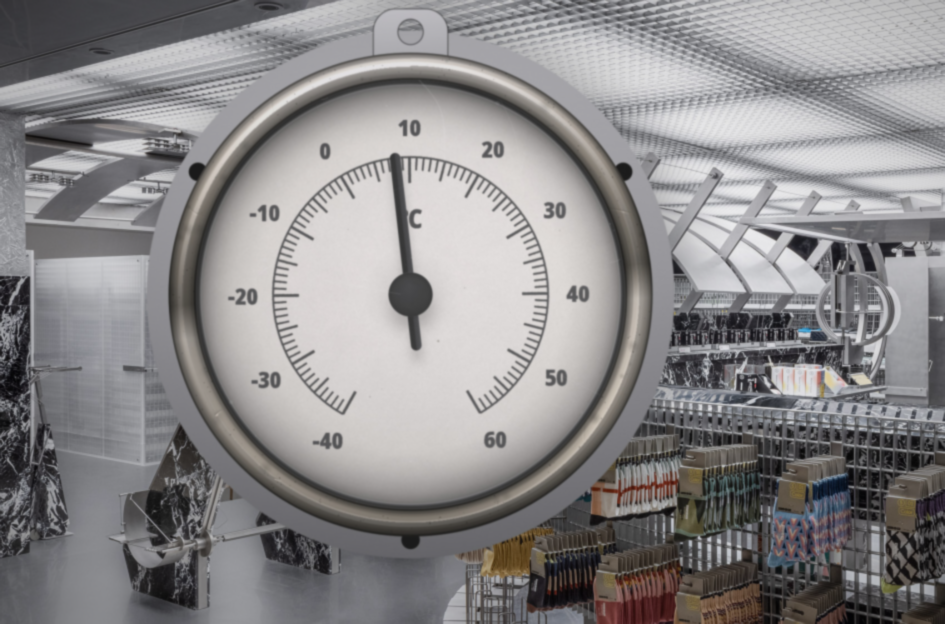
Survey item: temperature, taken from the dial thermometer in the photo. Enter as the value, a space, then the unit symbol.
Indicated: 8 °C
